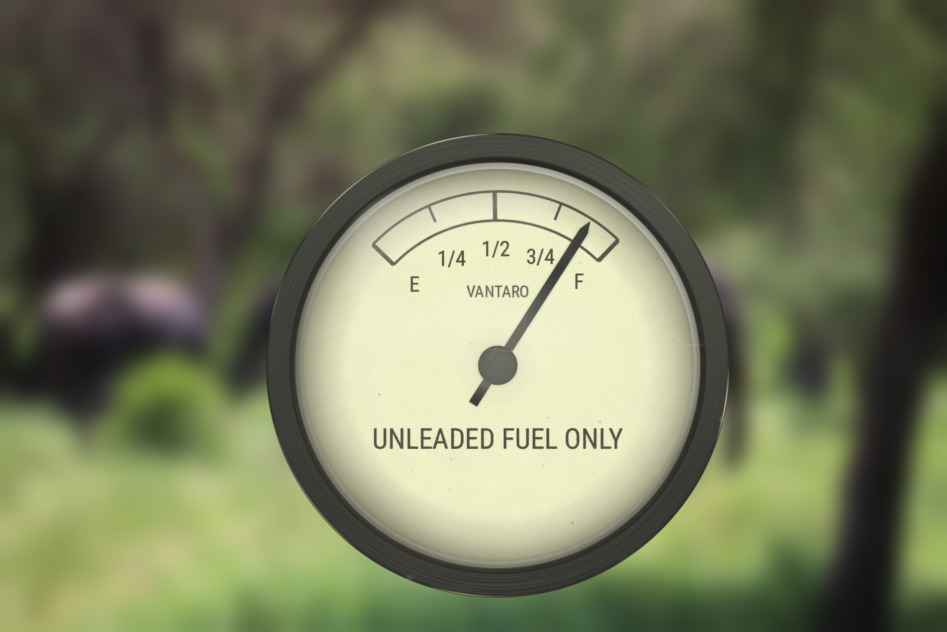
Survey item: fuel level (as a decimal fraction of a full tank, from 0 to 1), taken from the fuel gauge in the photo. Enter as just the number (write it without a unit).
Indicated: 0.875
